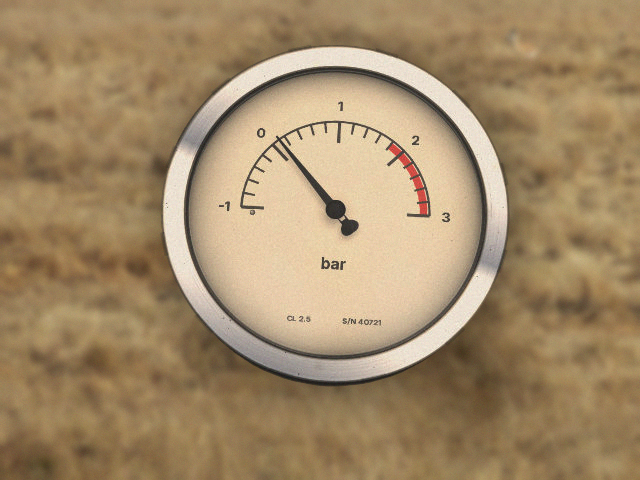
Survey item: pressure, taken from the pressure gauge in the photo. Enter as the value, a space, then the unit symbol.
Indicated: 0.1 bar
